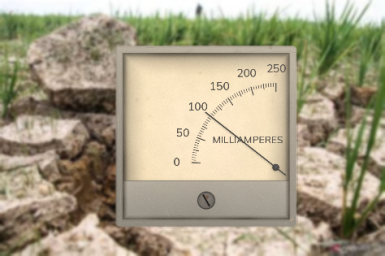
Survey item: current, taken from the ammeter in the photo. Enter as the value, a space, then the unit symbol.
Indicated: 100 mA
